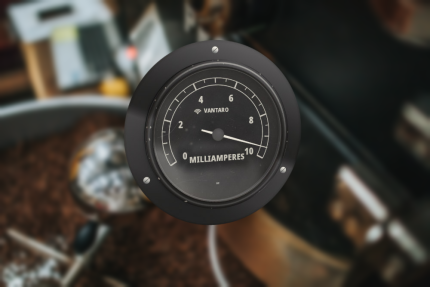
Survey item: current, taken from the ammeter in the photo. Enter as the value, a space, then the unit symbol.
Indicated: 9.5 mA
